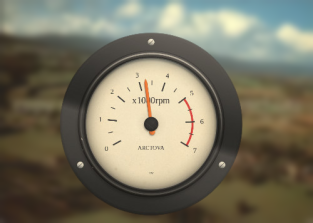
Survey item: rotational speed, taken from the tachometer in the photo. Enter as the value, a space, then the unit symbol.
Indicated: 3250 rpm
